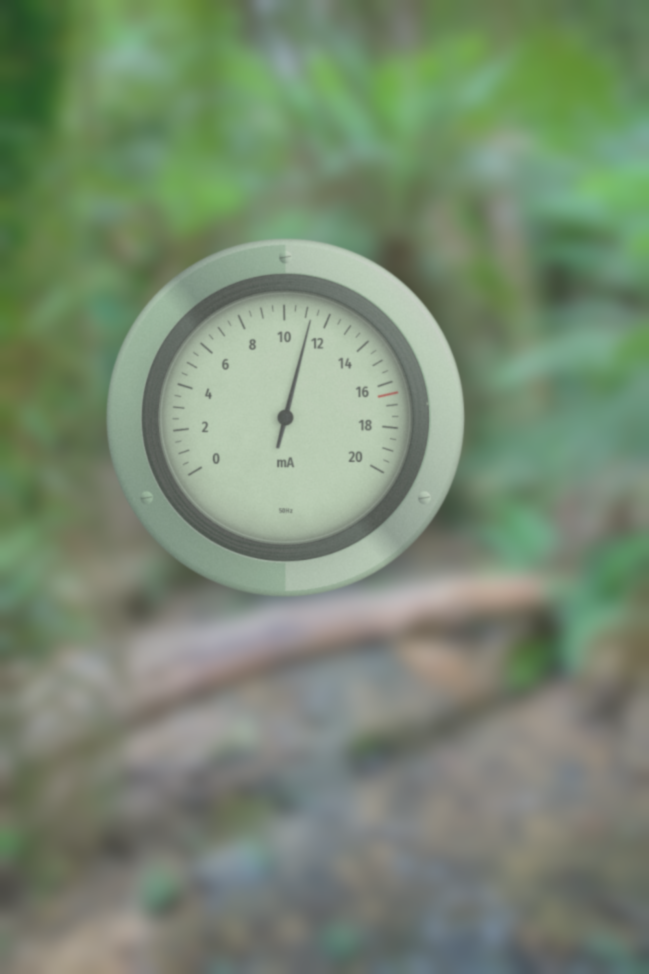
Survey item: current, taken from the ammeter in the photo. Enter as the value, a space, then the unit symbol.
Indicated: 11.25 mA
